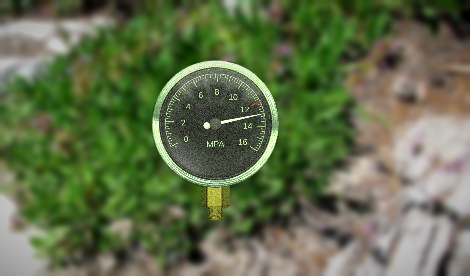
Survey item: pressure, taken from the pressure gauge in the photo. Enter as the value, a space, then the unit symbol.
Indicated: 13 MPa
